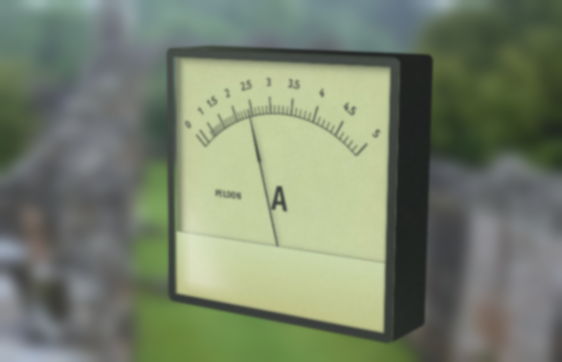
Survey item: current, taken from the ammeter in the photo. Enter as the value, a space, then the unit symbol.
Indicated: 2.5 A
